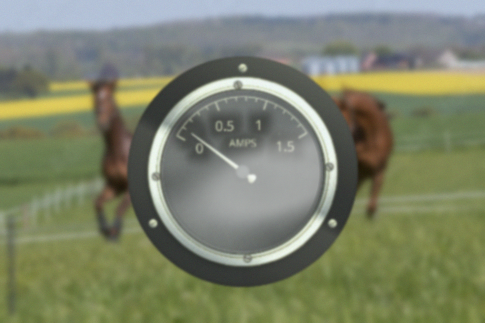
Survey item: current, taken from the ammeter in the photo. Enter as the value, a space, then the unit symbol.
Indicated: 0.1 A
